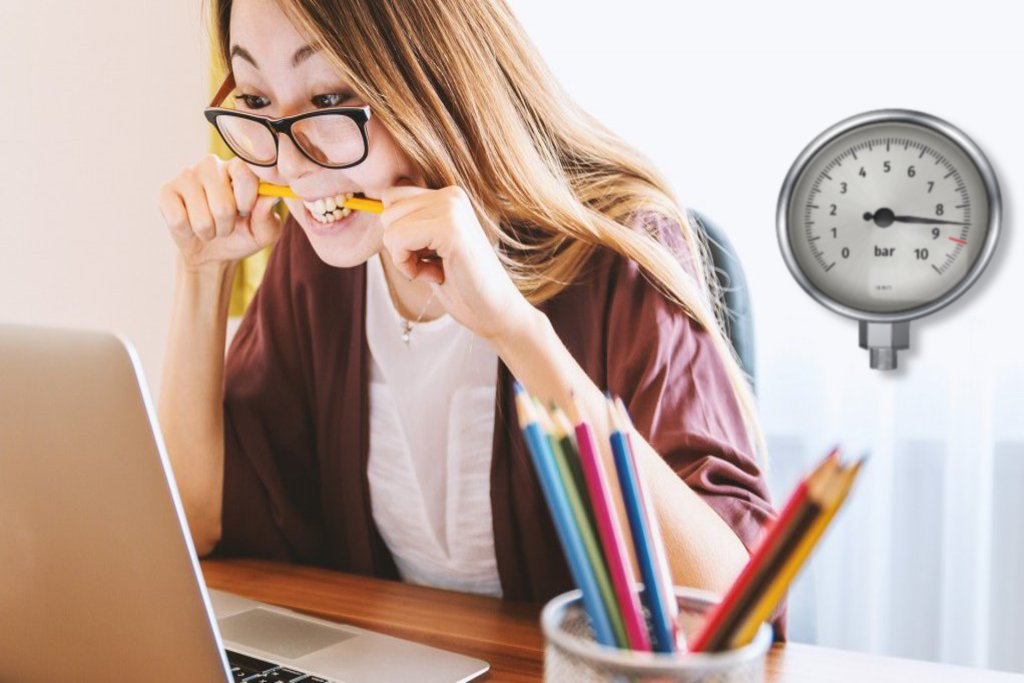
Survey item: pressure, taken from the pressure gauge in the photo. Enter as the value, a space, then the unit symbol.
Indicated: 8.5 bar
